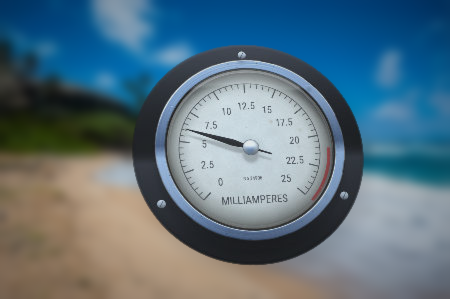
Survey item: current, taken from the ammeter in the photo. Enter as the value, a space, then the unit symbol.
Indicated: 6 mA
